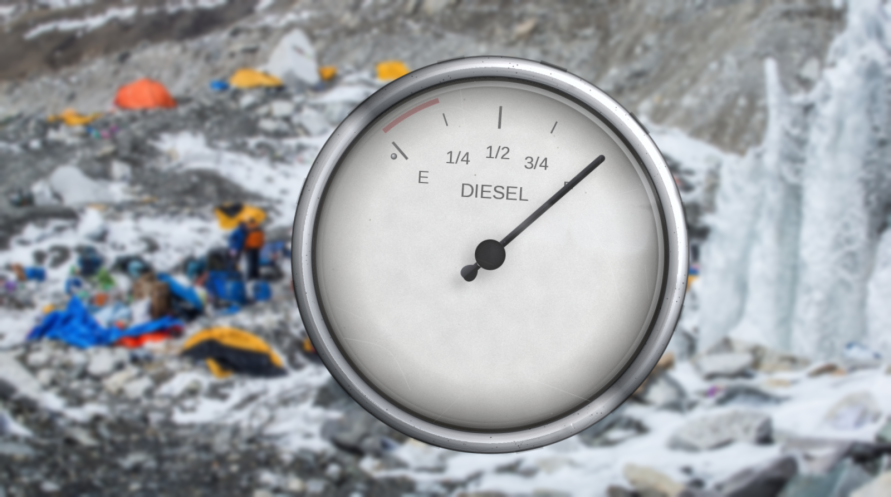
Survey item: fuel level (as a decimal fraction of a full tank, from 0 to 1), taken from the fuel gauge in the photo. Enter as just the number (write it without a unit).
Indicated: 1
